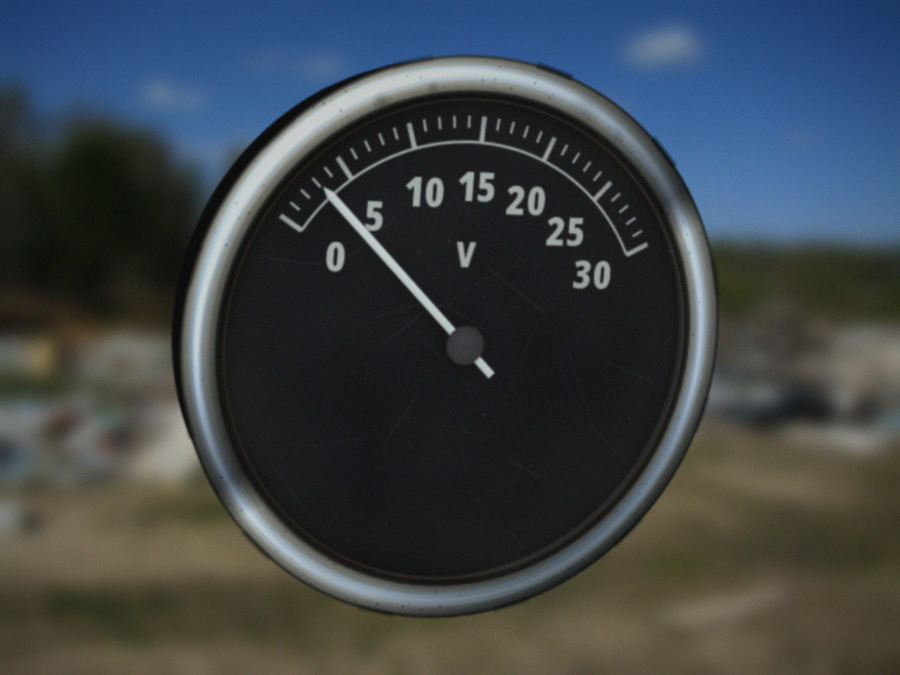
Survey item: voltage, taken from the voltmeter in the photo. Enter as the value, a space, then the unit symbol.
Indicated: 3 V
